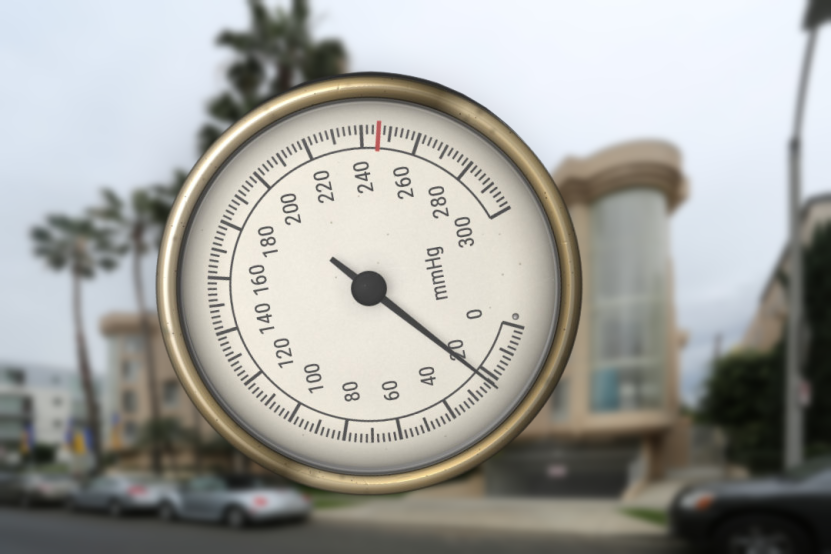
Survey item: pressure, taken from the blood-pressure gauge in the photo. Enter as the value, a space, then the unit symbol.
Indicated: 22 mmHg
